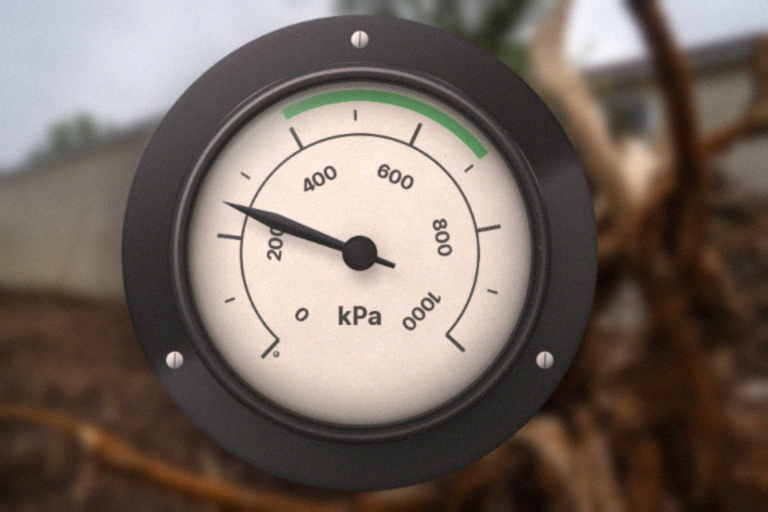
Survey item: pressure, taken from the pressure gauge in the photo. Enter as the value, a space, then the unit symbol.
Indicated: 250 kPa
